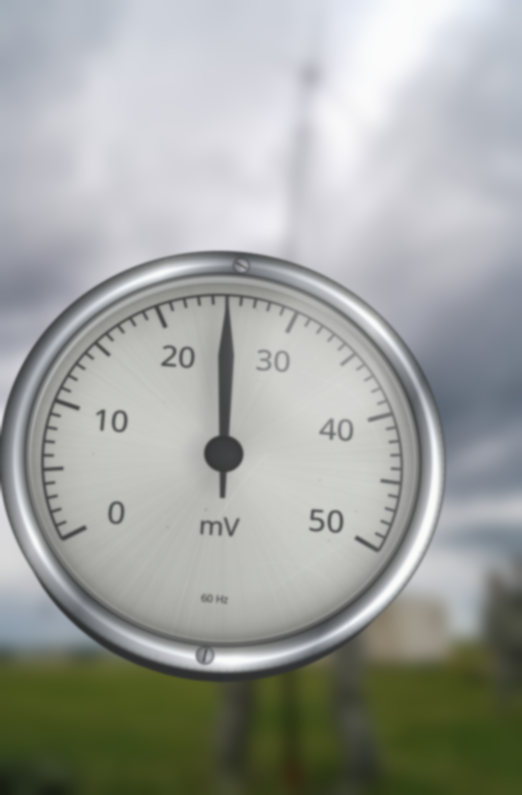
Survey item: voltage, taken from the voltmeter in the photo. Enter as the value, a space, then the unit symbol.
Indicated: 25 mV
